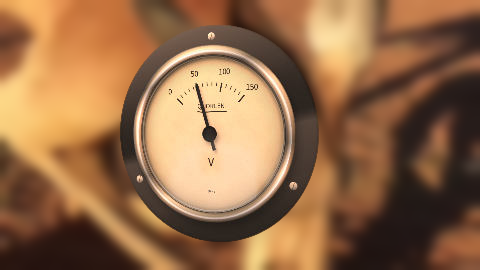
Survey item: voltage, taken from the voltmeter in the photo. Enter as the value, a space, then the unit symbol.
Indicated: 50 V
